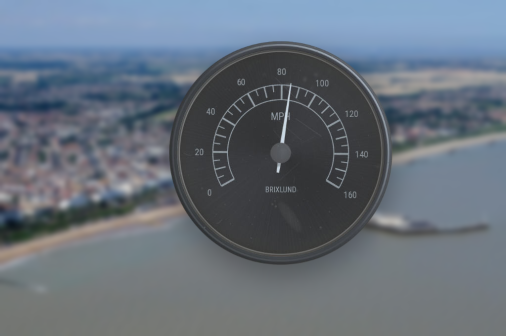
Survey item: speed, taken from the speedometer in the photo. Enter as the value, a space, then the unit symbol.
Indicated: 85 mph
